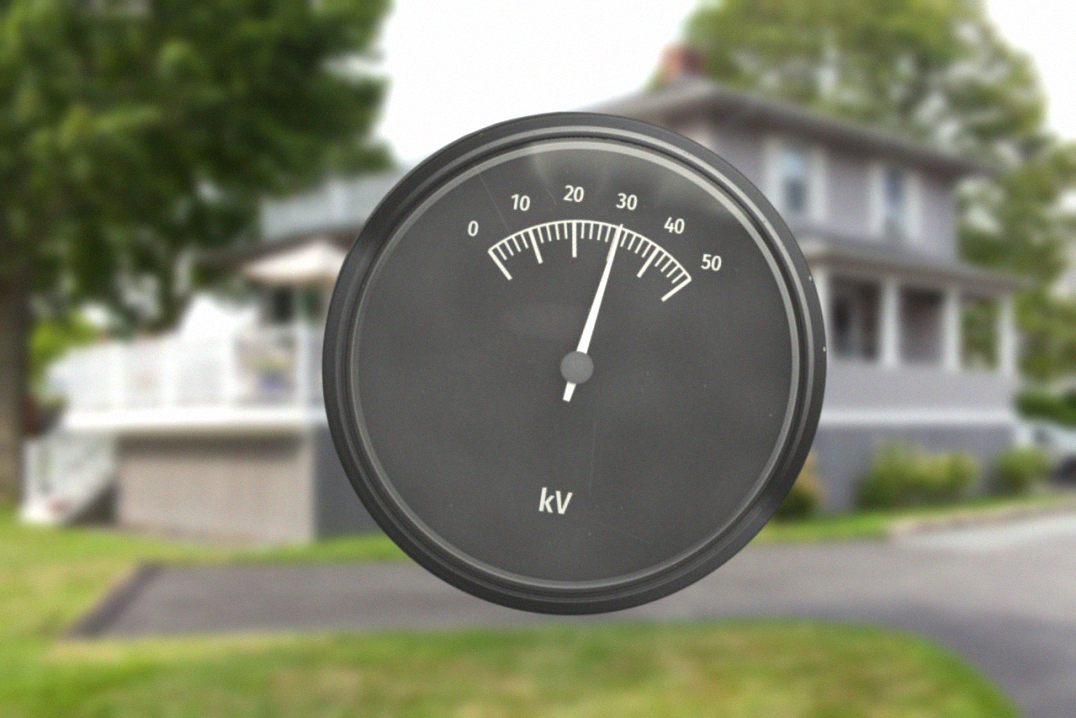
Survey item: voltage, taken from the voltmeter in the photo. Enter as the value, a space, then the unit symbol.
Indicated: 30 kV
